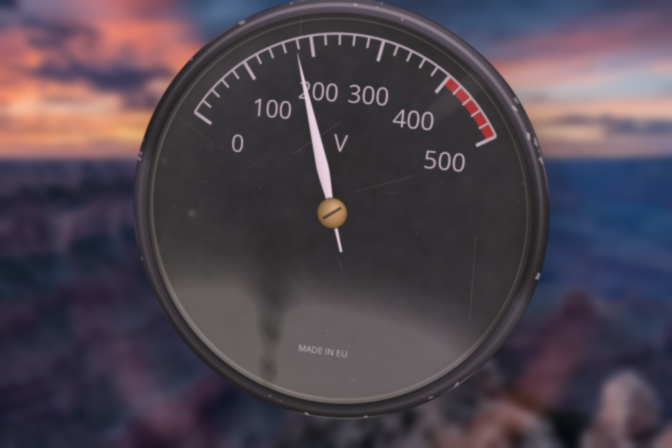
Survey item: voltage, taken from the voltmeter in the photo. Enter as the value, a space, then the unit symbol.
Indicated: 180 V
